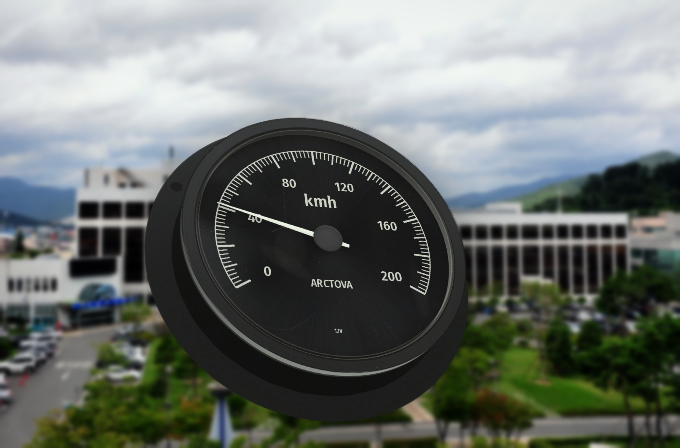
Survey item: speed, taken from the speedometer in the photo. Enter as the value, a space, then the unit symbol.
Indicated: 40 km/h
